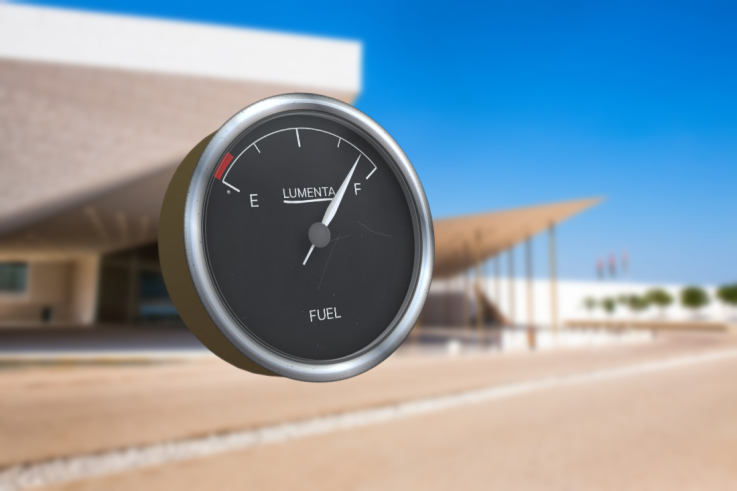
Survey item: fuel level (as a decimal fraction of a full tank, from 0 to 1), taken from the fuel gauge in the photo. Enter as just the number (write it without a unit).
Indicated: 0.875
